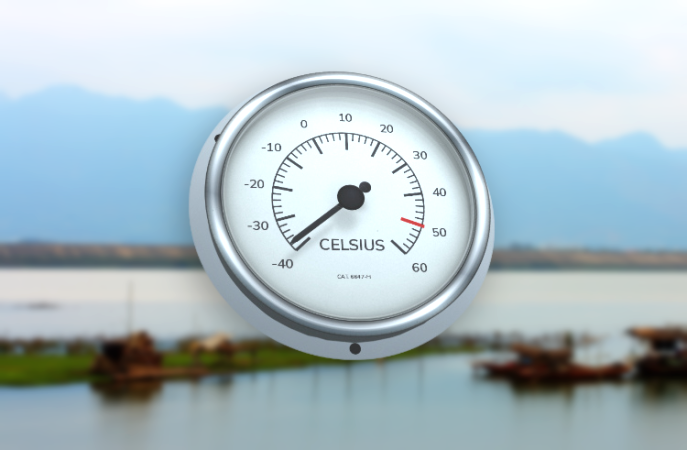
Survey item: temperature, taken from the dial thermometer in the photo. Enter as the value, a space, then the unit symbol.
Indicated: -38 °C
